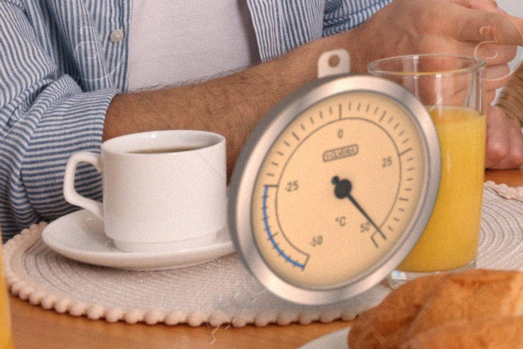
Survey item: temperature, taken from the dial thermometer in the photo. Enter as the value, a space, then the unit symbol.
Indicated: 47.5 °C
